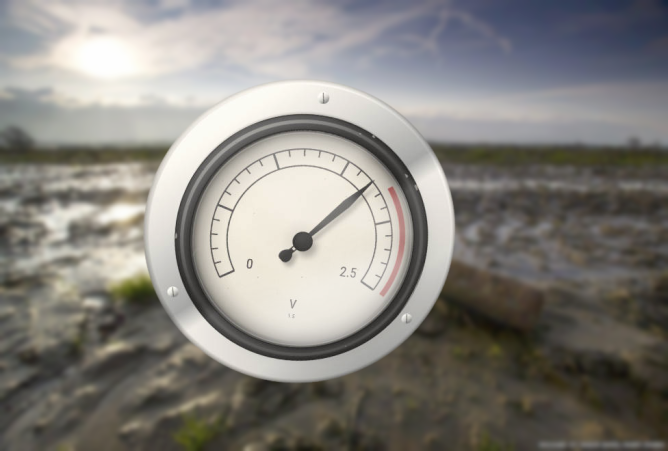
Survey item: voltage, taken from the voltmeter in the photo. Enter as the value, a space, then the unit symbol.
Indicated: 1.7 V
